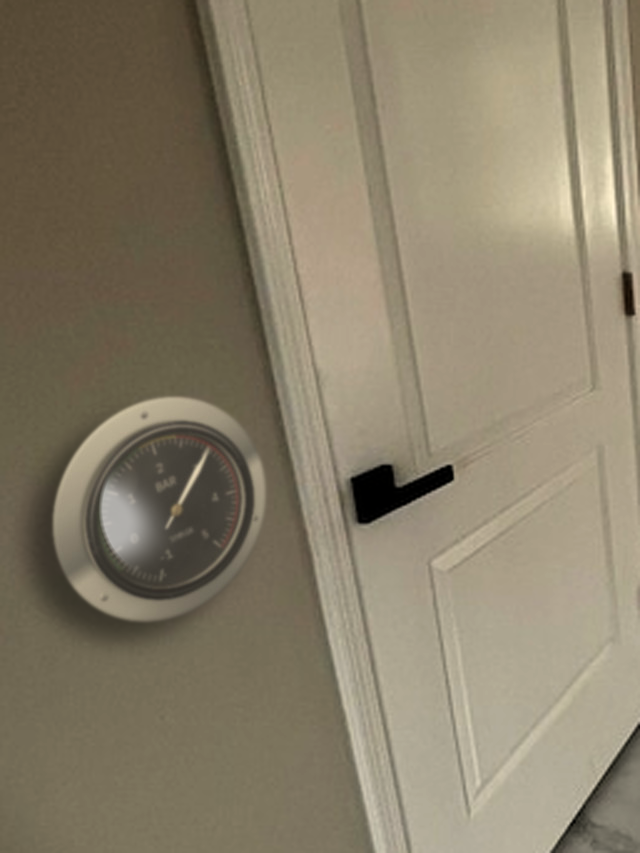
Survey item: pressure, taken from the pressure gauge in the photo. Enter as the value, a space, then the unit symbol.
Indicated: 3 bar
